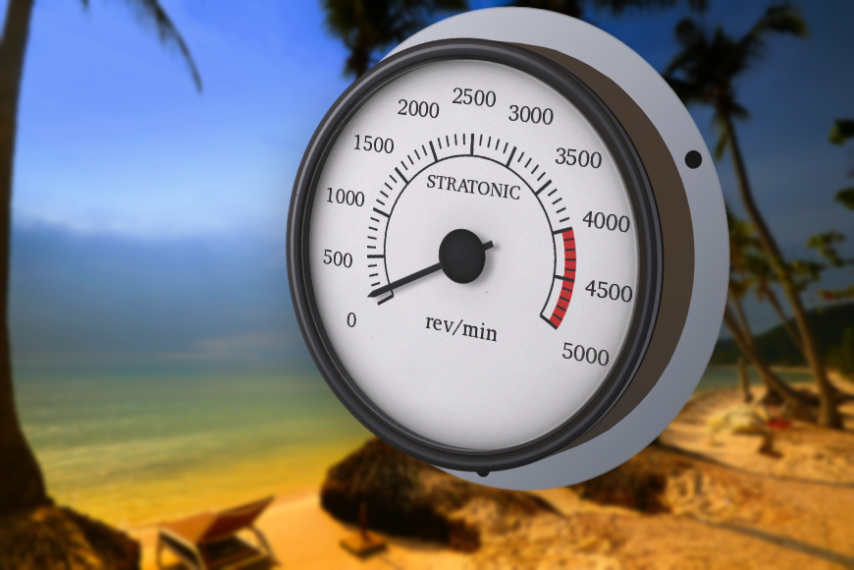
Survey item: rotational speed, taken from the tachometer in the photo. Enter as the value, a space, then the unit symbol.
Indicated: 100 rpm
